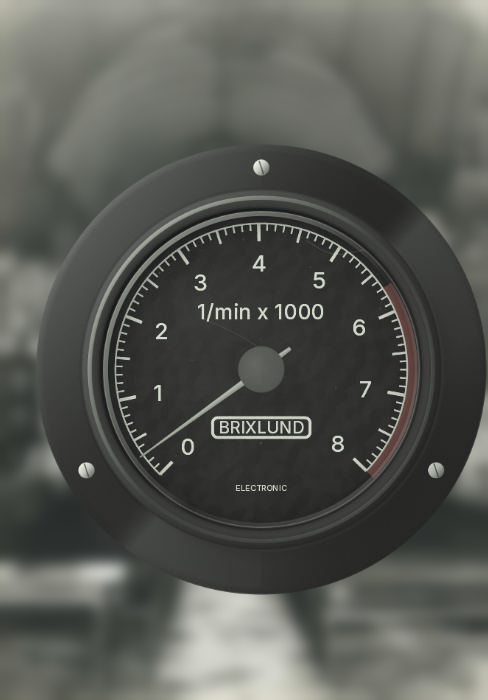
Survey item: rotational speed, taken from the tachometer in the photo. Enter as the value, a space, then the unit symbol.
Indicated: 300 rpm
